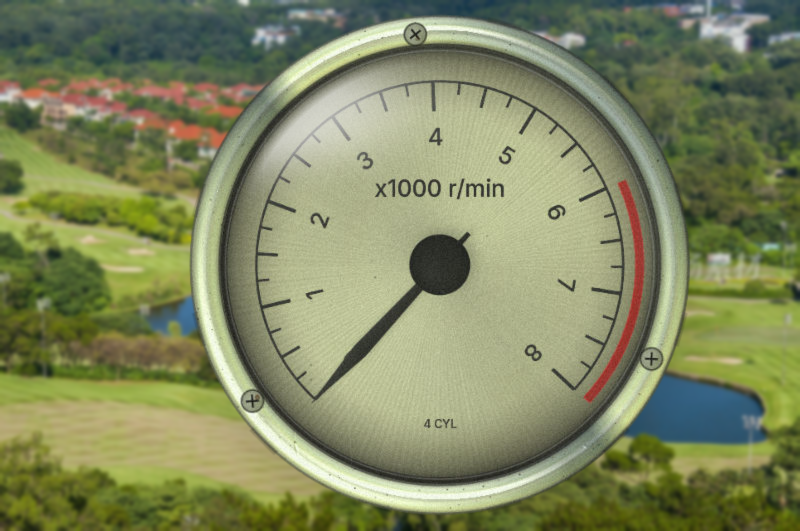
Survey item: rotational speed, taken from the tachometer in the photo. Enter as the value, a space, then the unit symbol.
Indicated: 0 rpm
